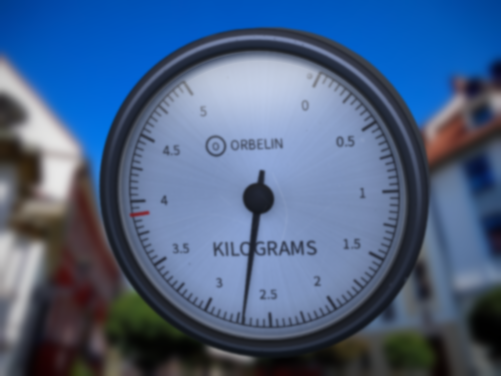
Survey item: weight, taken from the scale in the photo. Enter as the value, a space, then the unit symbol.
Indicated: 2.7 kg
